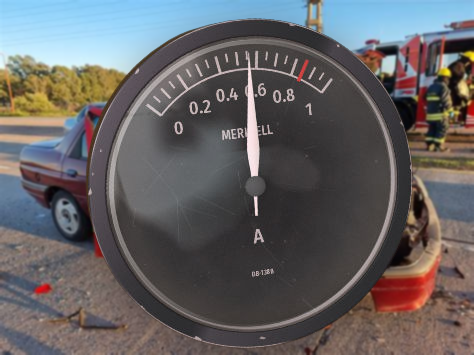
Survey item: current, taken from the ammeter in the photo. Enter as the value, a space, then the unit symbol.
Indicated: 0.55 A
